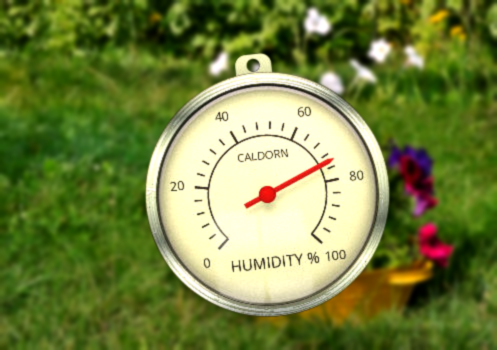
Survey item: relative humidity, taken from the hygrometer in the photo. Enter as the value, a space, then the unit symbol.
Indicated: 74 %
